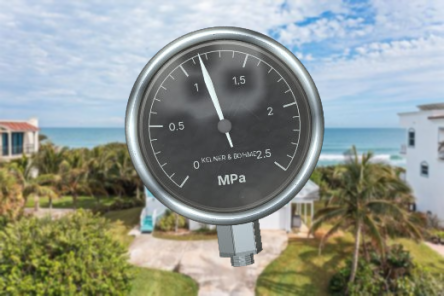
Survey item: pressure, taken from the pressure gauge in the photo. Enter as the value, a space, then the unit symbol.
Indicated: 1.15 MPa
